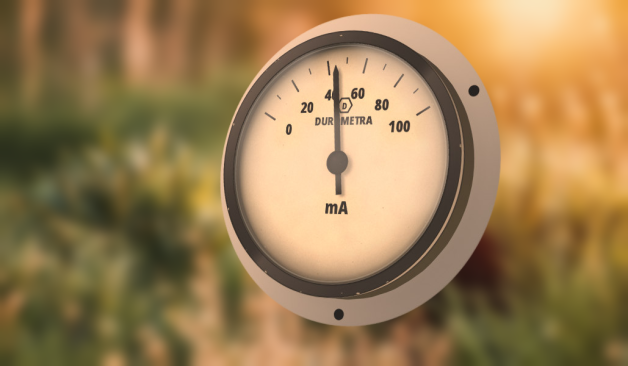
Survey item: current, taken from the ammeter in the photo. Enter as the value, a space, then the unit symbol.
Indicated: 45 mA
